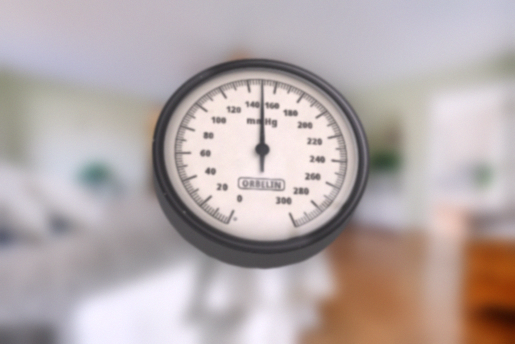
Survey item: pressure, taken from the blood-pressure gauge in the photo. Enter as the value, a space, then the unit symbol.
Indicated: 150 mmHg
